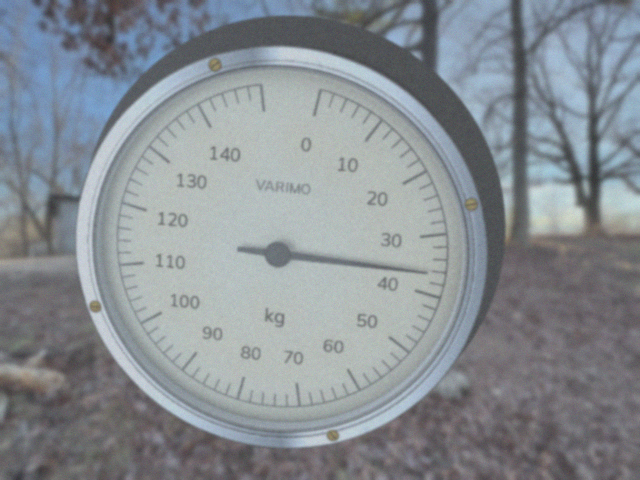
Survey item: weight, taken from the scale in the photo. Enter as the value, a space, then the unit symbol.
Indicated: 36 kg
